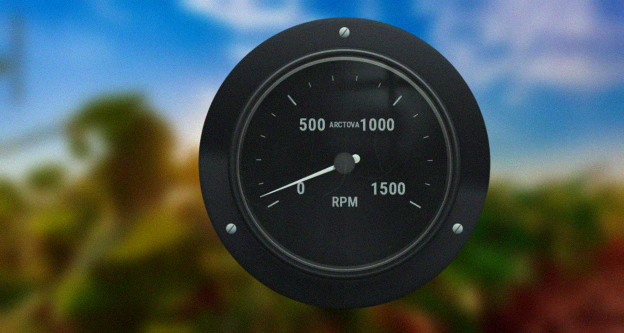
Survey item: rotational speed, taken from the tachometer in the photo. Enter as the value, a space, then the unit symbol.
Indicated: 50 rpm
